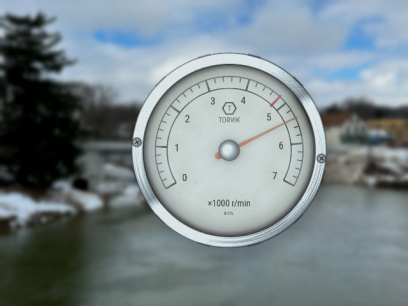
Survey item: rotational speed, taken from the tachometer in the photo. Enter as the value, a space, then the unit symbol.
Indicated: 5400 rpm
